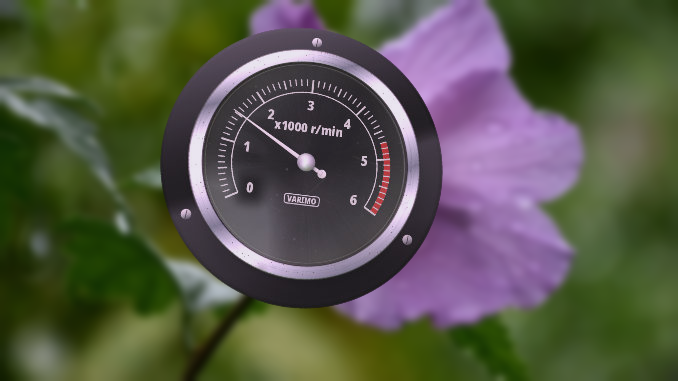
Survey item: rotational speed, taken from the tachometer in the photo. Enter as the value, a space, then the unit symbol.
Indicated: 1500 rpm
